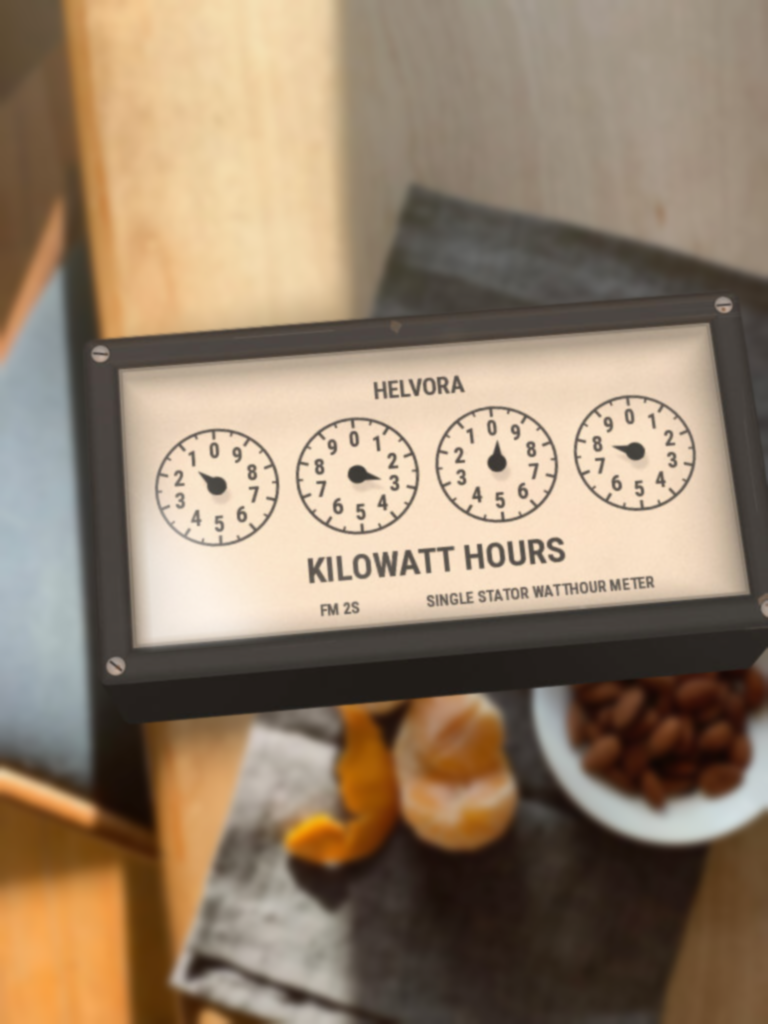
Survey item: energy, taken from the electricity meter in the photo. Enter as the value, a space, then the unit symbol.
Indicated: 1298 kWh
